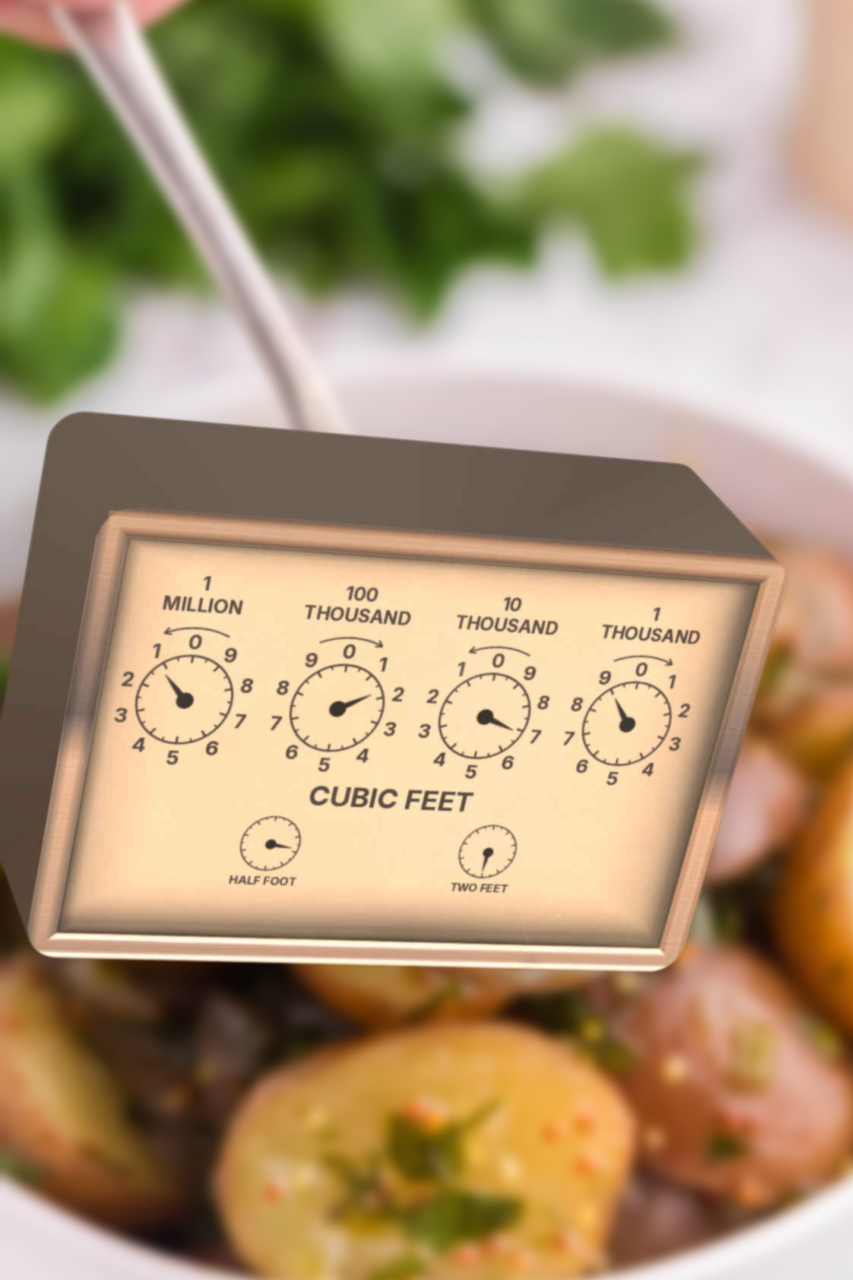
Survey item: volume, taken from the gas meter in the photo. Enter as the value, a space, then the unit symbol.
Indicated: 116900 ft³
